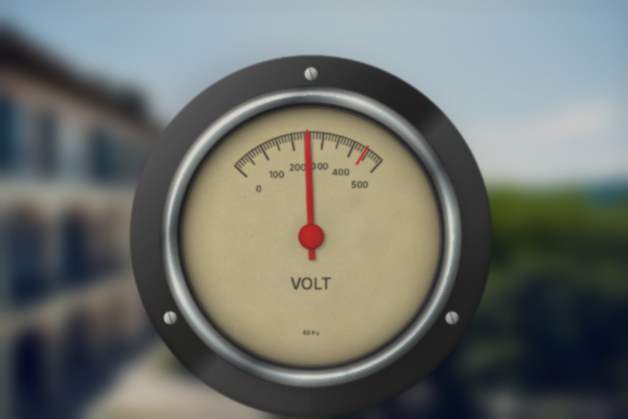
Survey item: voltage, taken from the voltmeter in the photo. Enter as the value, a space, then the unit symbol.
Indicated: 250 V
